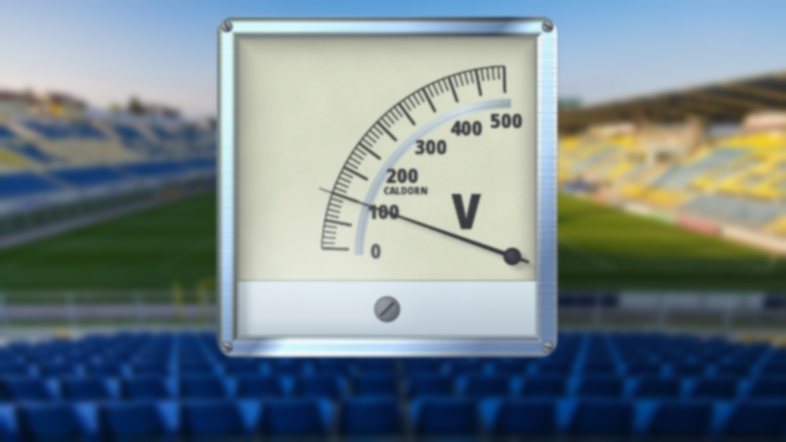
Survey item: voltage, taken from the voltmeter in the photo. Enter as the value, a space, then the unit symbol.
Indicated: 100 V
